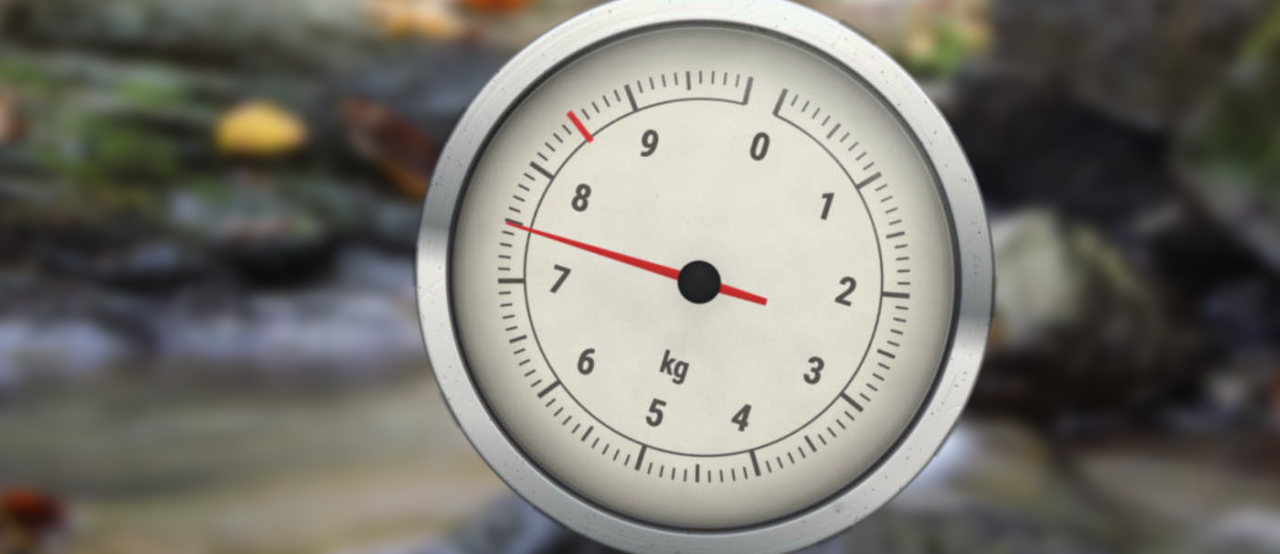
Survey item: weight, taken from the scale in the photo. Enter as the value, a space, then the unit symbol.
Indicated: 7.5 kg
